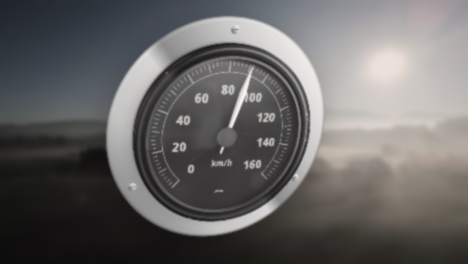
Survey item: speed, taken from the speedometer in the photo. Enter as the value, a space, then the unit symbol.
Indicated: 90 km/h
